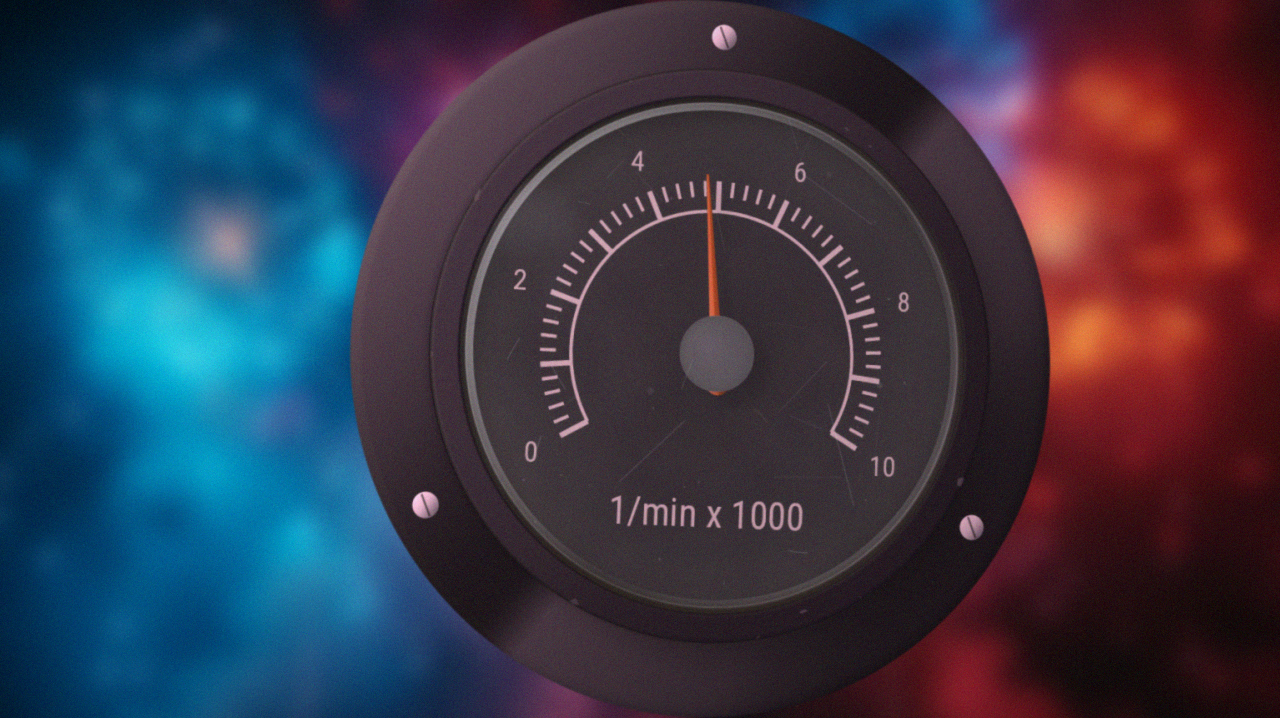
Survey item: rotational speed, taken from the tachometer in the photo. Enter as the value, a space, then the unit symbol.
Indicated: 4800 rpm
